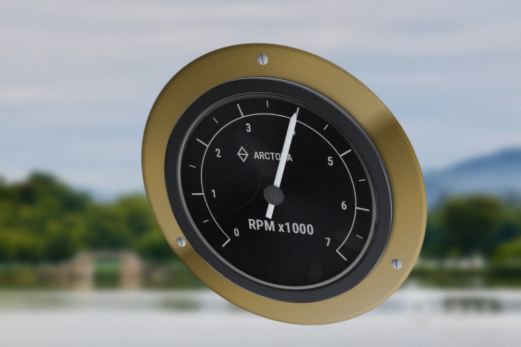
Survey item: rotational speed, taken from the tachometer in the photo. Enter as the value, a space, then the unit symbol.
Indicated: 4000 rpm
